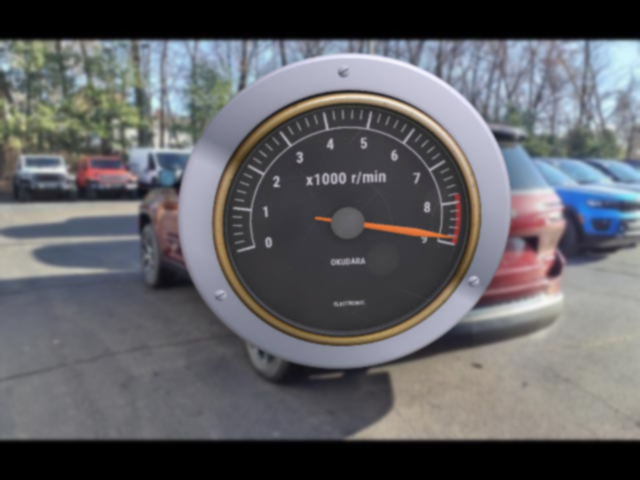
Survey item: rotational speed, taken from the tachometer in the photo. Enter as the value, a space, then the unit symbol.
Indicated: 8800 rpm
